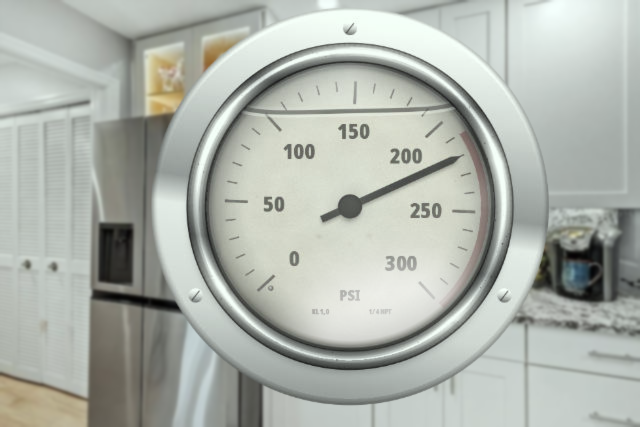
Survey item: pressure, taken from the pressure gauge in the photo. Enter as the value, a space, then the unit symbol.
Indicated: 220 psi
